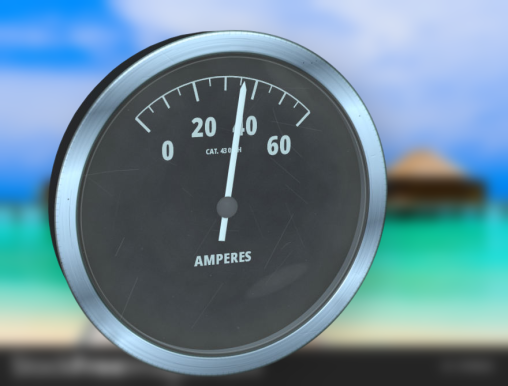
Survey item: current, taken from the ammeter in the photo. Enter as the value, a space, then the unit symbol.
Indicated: 35 A
